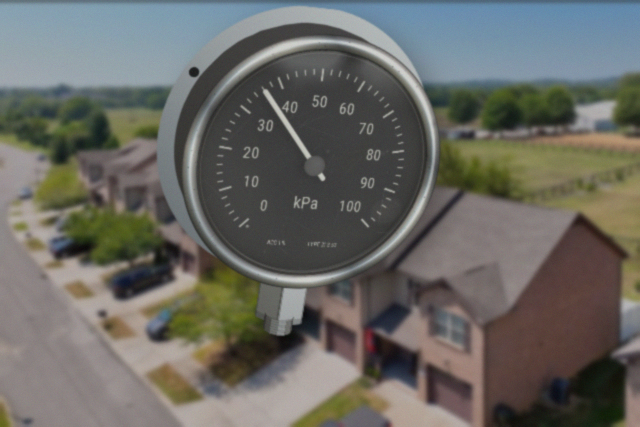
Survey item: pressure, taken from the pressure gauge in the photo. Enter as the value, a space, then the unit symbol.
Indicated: 36 kPa
